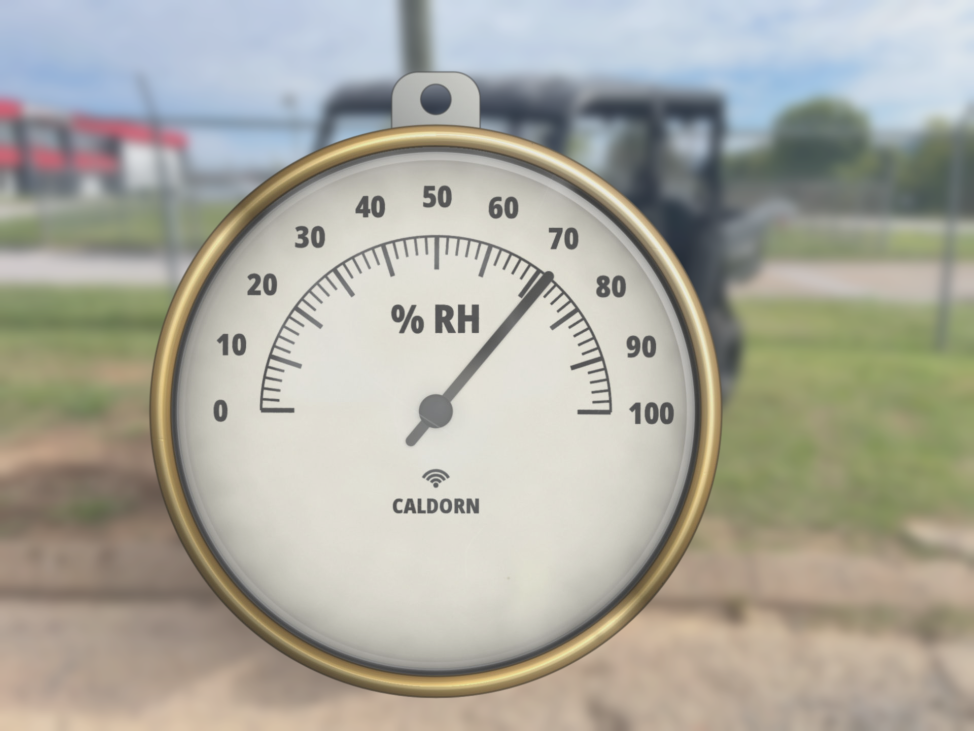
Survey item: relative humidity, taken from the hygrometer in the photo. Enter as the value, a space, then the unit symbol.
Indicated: 72 %
